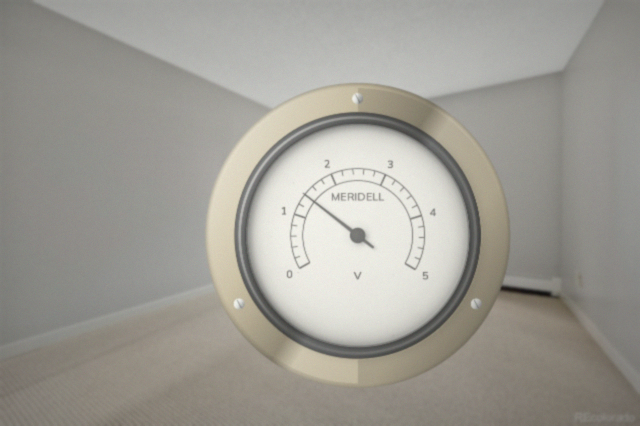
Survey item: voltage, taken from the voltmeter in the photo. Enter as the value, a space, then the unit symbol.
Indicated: 1.4 V
